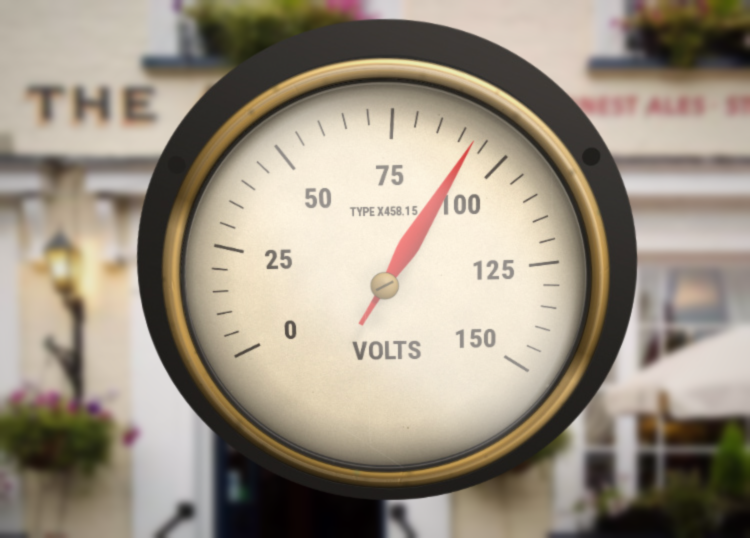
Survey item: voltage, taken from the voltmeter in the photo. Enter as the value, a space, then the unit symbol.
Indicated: 92.5 V
